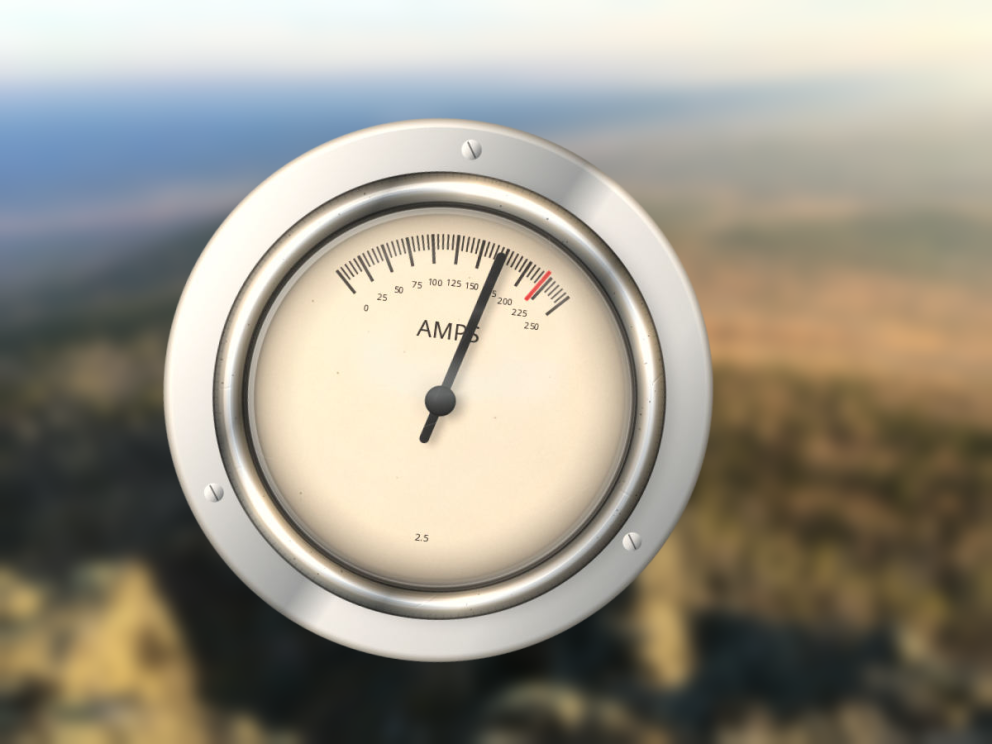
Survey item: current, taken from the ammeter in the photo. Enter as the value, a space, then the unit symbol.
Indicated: 170 A
